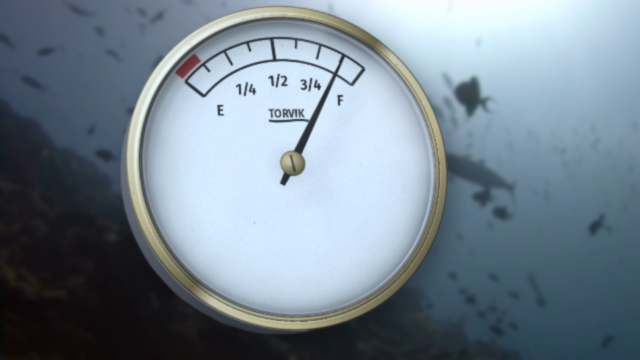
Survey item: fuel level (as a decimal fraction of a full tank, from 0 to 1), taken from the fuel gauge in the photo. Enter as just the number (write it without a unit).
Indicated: 0.875
